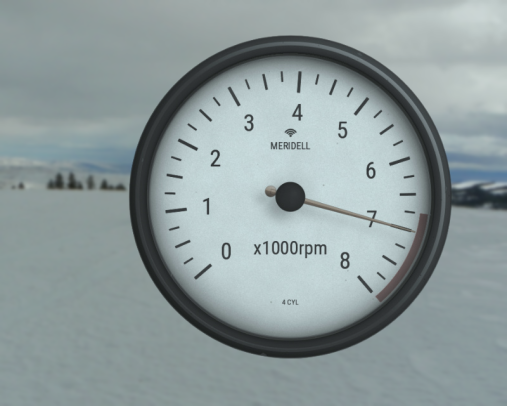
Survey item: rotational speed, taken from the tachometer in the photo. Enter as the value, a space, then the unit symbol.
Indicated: 7000 rpm
